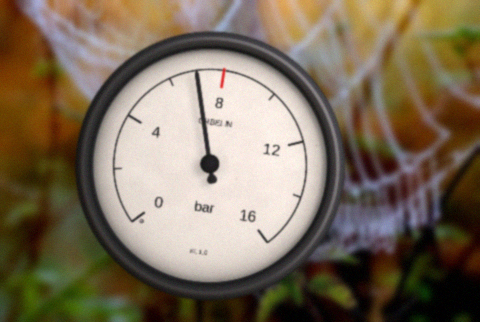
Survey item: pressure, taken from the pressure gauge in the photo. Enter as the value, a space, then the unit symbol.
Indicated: 7 bar
